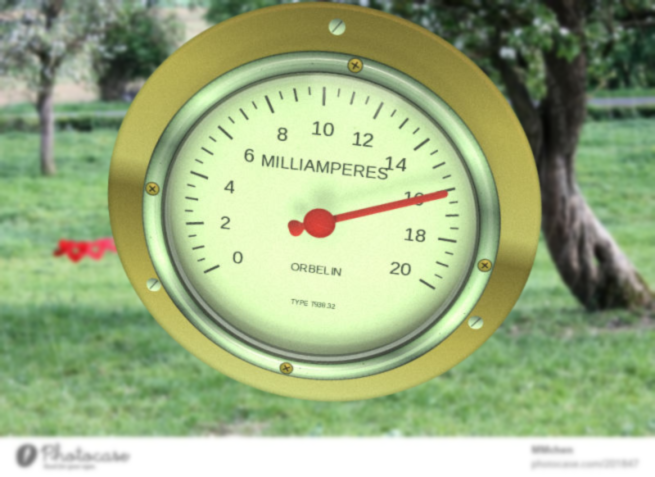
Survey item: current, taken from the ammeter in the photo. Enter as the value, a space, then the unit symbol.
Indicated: 16 mA
